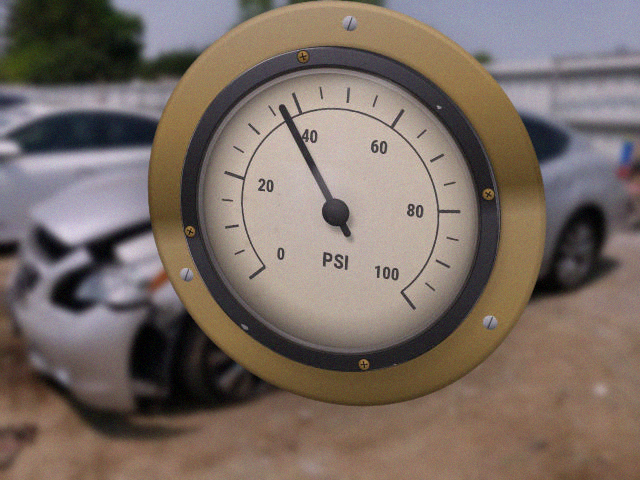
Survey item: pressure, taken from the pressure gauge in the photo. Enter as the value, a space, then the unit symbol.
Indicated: 37.5 psi
